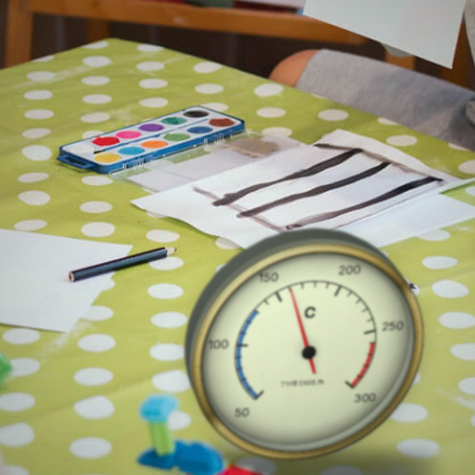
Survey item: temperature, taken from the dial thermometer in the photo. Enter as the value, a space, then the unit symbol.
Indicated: 160 °C
